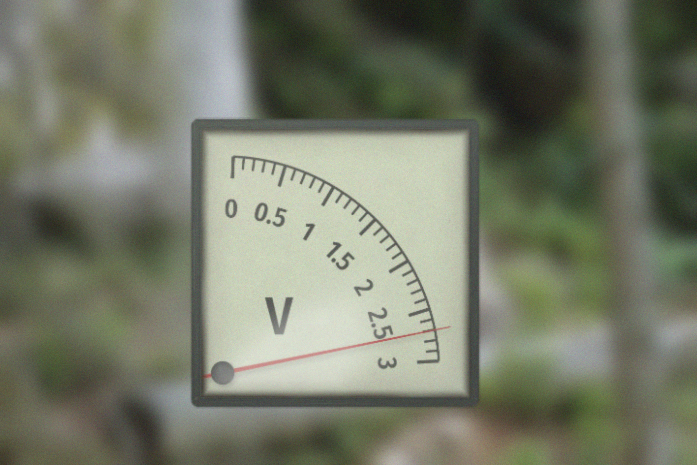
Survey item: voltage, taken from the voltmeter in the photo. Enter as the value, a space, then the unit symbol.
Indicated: 2.7 V
